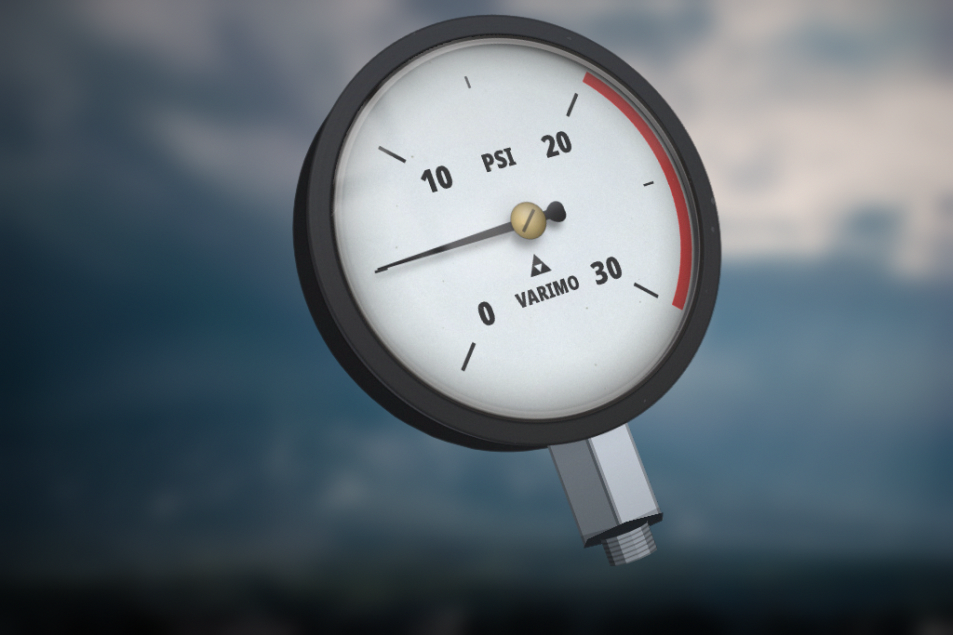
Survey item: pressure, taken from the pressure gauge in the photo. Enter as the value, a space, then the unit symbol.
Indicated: 5 psi
